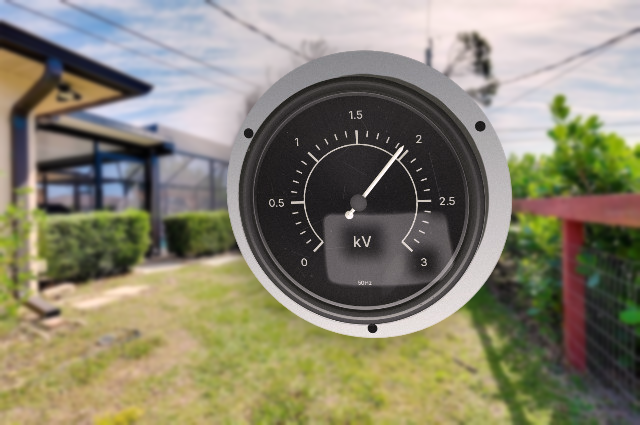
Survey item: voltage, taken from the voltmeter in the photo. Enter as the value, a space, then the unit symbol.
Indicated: 1.95 kV
